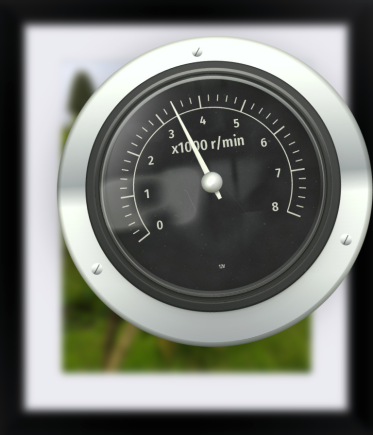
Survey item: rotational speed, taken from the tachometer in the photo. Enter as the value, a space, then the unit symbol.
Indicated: 3400 rpm
